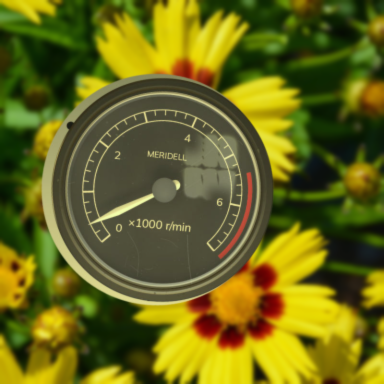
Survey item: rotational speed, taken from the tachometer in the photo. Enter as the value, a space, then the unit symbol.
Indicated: 400 rpm
